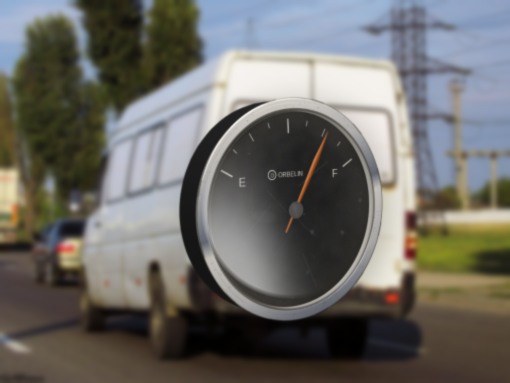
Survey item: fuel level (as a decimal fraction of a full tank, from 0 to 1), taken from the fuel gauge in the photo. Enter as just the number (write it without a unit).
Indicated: 0.75
